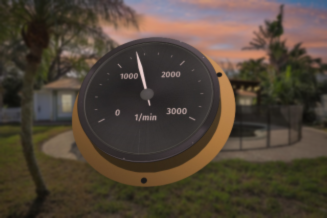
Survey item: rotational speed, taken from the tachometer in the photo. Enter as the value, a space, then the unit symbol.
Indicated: 1300 rpm
